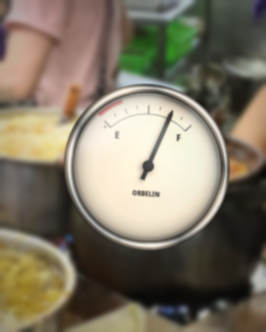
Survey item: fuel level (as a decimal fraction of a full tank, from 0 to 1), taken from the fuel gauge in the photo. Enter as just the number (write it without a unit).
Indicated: 0.75
